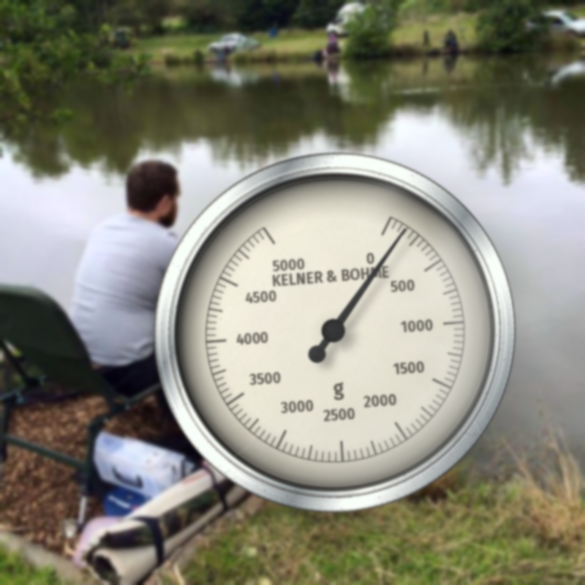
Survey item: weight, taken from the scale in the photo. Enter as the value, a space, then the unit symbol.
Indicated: 150 g
